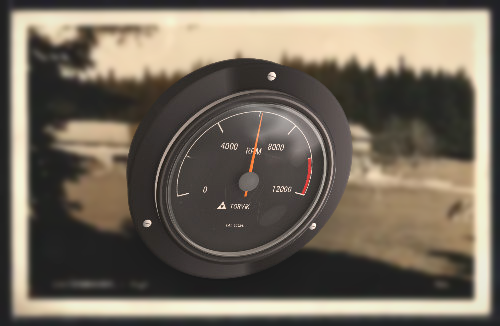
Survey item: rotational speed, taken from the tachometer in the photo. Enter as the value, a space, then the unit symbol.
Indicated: 6000 rpm
